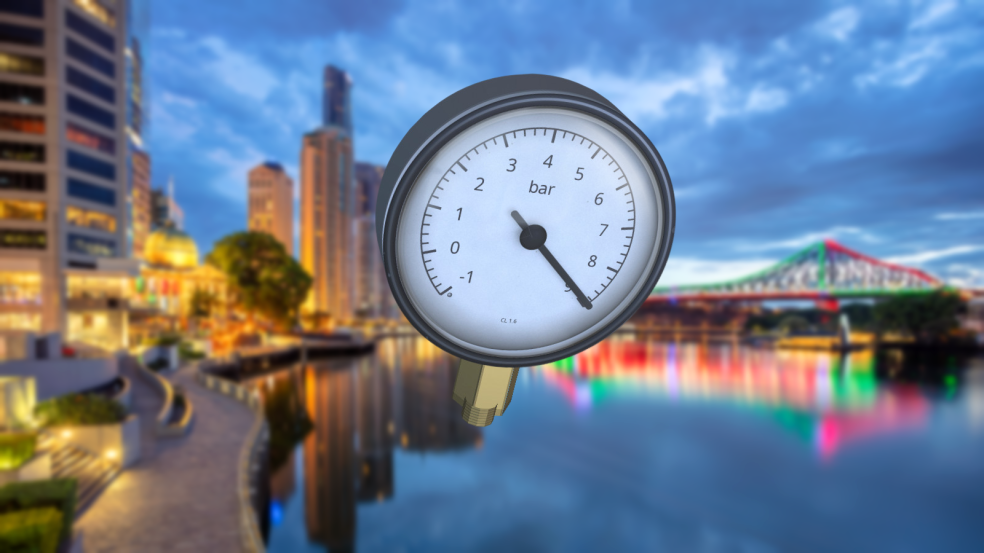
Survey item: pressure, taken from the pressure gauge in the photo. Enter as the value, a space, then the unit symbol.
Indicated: 8.9 bar
